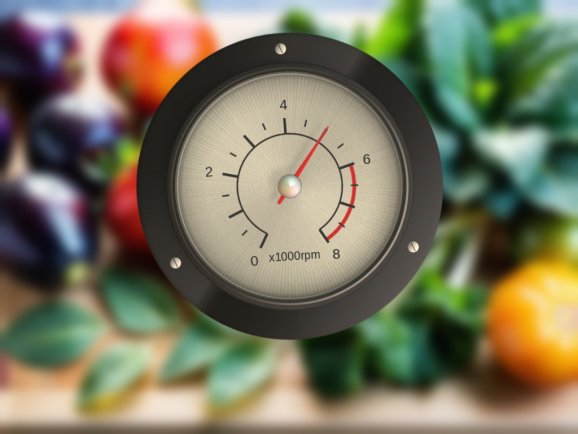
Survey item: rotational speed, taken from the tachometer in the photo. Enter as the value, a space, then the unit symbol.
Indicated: 5000 rpm
